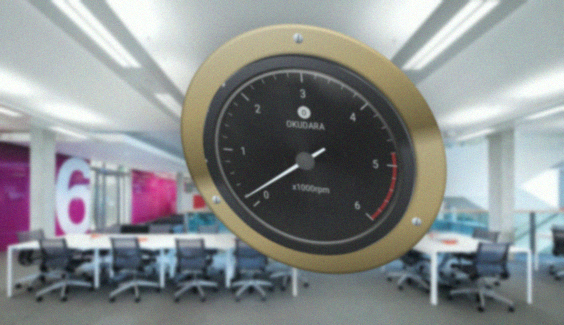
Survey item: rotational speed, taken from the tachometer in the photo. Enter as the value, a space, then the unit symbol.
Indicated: 200 rpm
